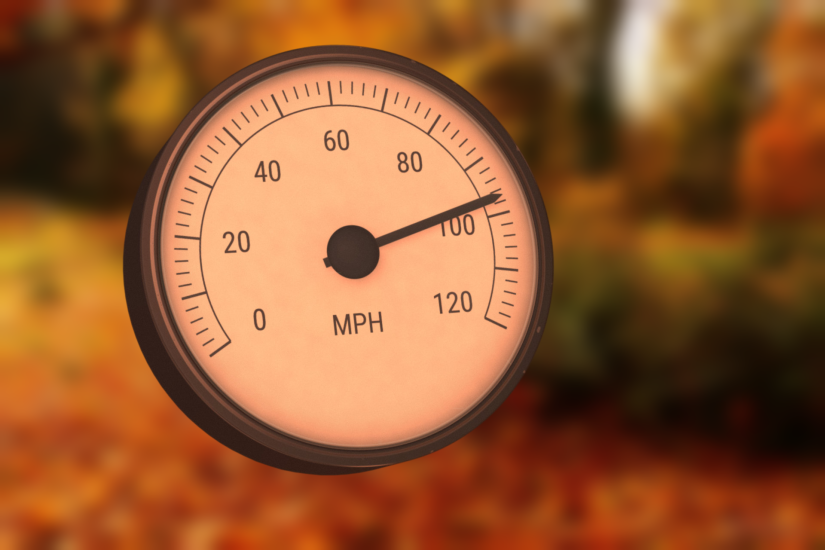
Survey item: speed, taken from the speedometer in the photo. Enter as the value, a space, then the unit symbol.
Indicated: 97 mph
